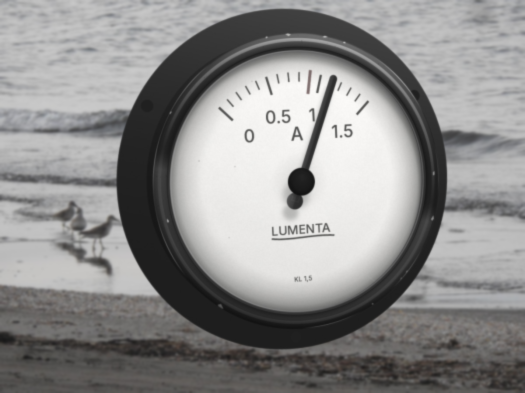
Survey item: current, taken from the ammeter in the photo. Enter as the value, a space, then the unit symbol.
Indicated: 1.1 A
